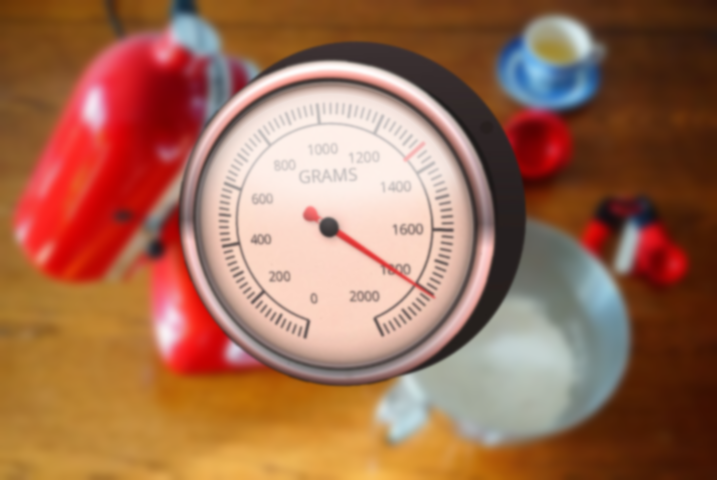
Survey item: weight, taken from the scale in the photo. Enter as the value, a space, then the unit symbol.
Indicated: 1800 g
